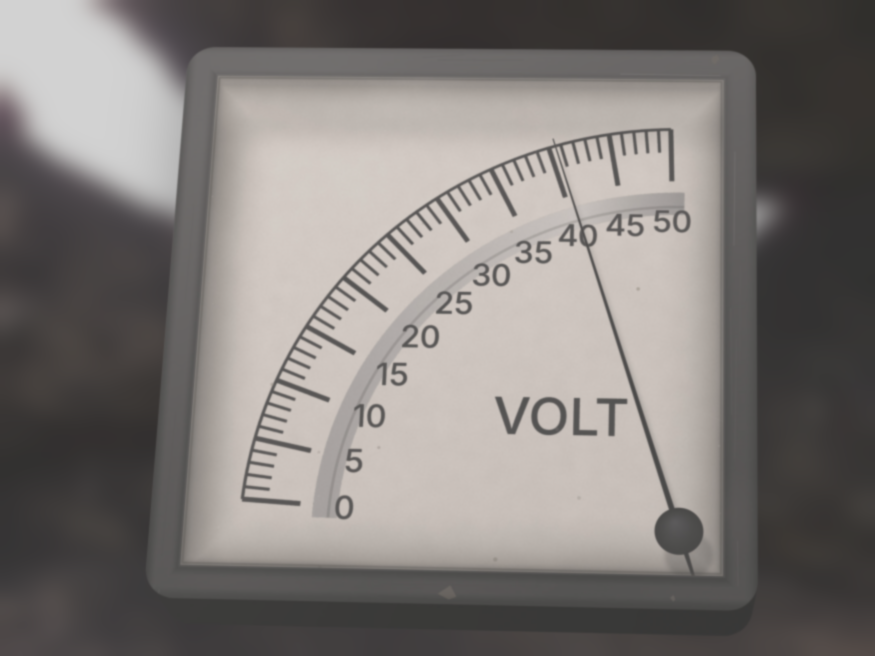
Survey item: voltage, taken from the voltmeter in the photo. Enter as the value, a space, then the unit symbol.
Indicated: 40.5 V
